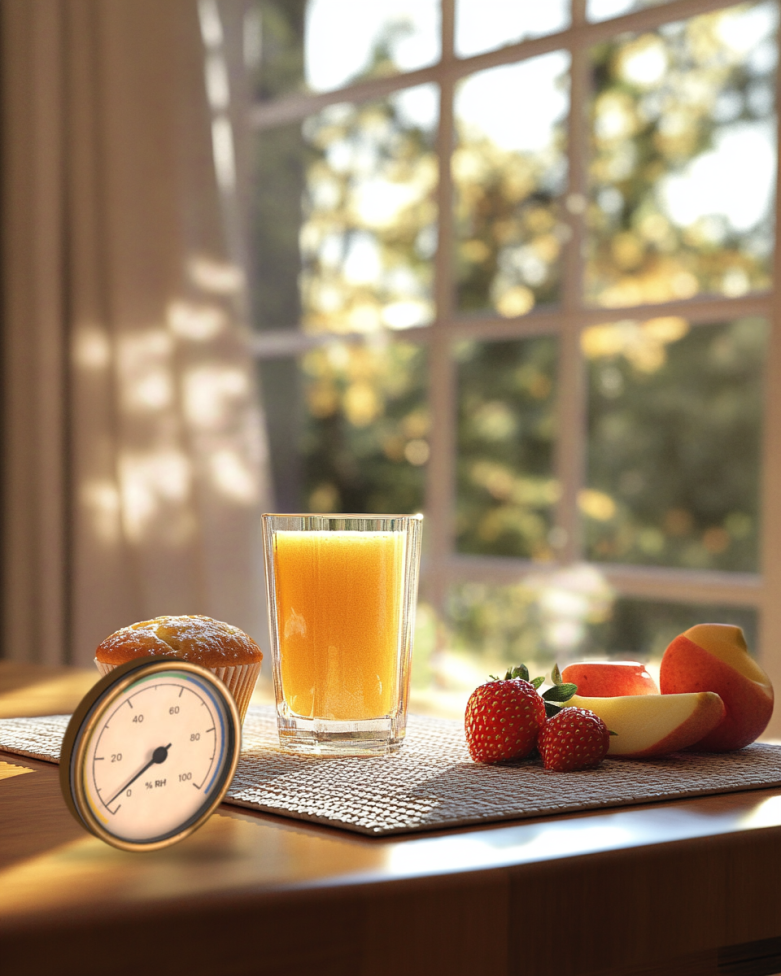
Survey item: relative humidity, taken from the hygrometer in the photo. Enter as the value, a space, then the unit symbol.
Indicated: 5 %
